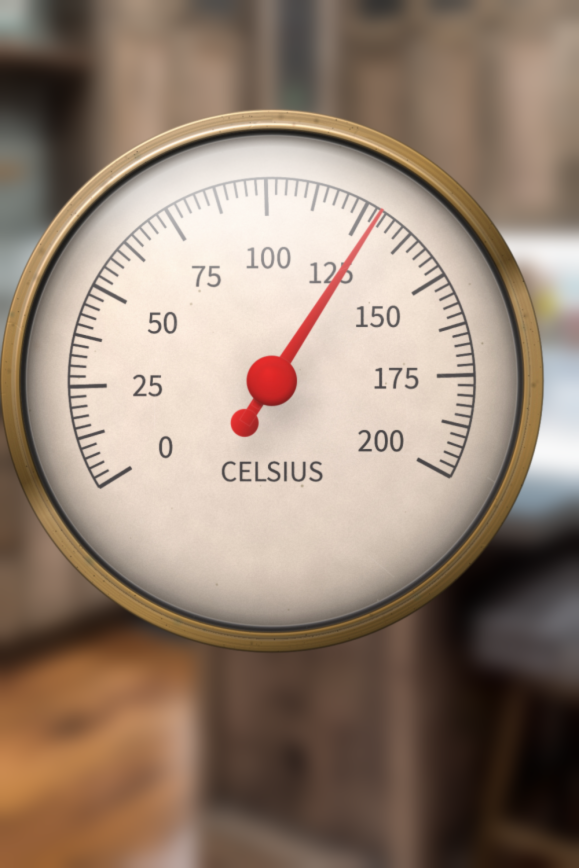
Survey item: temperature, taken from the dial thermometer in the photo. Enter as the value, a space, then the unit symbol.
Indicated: 128.75 °C
